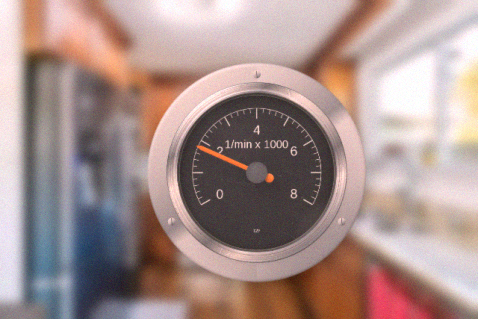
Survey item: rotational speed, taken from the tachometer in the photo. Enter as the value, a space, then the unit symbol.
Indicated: 1800 rpm
